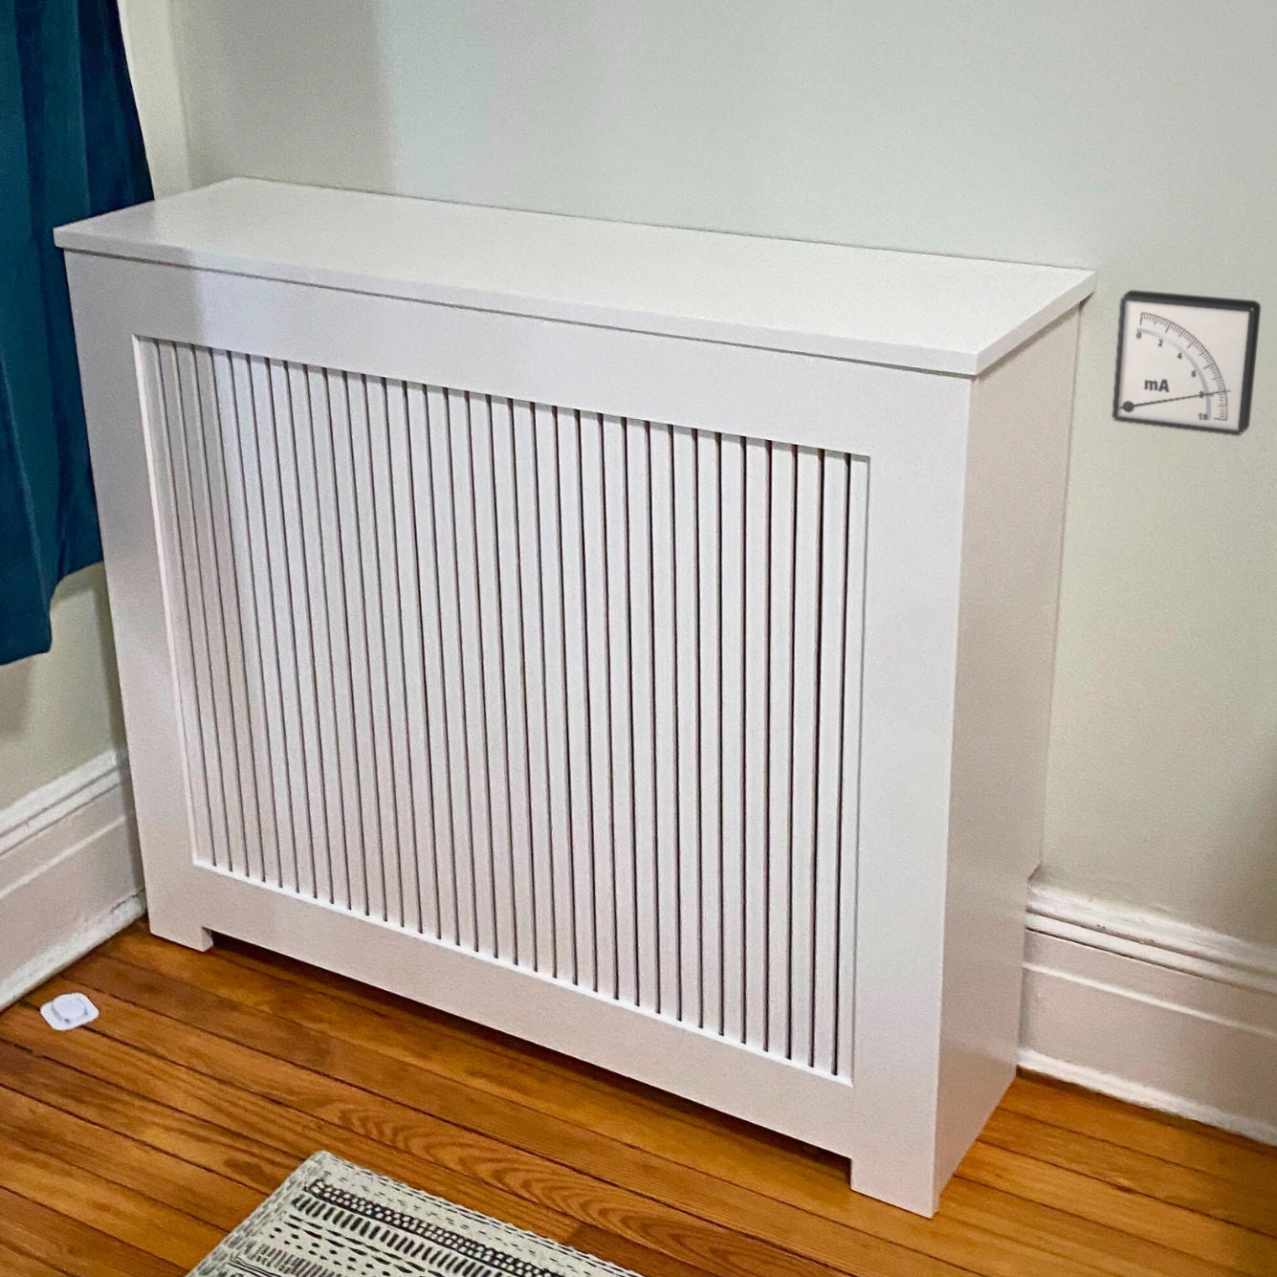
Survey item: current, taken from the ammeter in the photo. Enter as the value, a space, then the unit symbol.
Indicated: 8 mA
